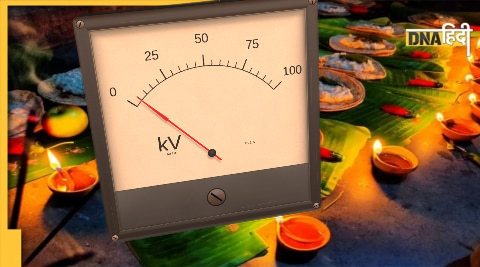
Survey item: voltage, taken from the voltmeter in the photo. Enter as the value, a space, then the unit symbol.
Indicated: 5 kV
